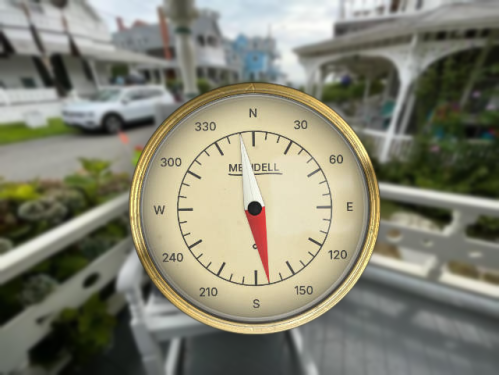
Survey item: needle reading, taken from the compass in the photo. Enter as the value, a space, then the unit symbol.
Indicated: 170 °
